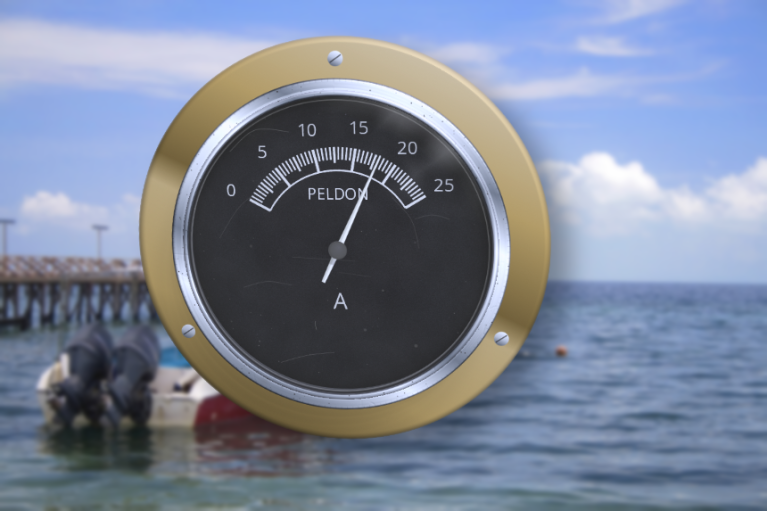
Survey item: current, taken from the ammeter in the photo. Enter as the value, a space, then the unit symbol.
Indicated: 18 A
